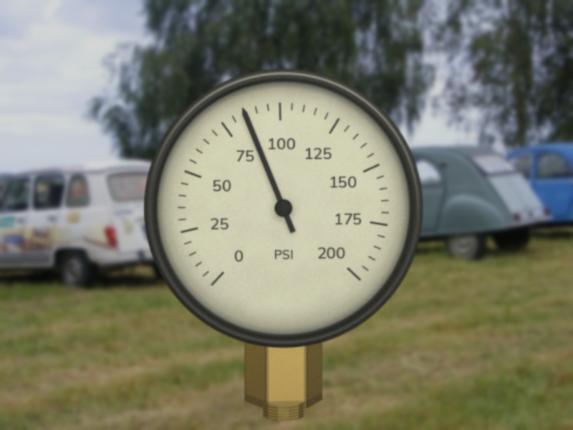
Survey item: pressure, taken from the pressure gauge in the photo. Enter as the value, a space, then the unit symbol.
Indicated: 85 psi
